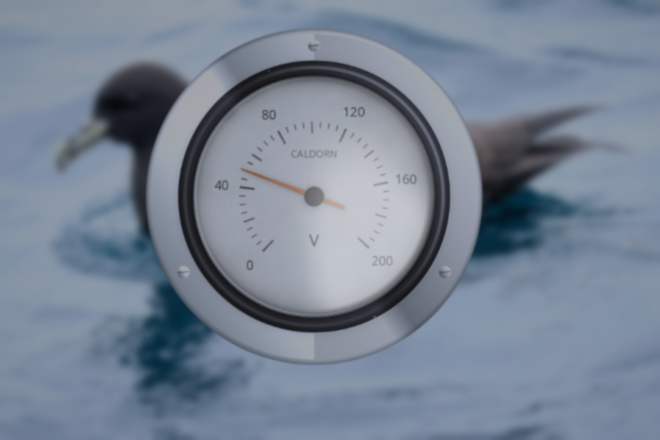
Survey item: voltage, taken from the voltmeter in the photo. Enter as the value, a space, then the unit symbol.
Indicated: 50 V
